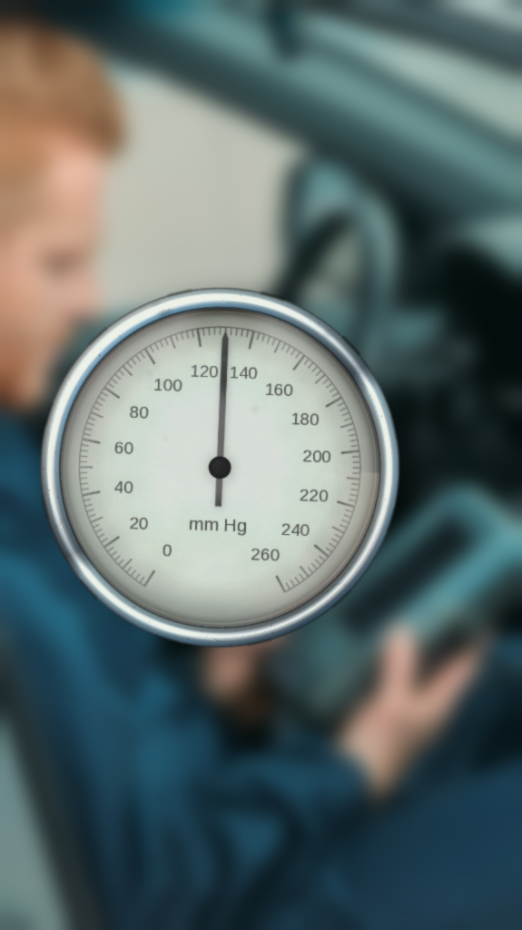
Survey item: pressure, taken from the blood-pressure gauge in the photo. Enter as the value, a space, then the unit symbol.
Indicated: 130 mmHg
